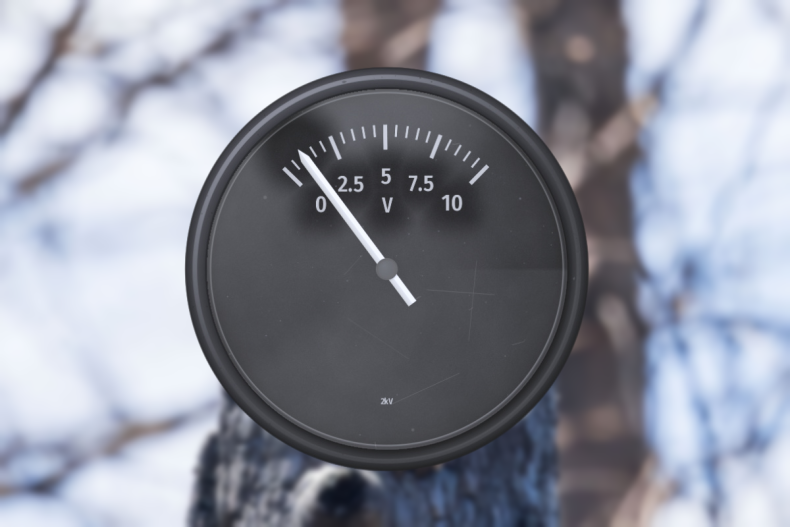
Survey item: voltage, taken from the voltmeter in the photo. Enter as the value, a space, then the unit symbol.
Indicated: 1 V
